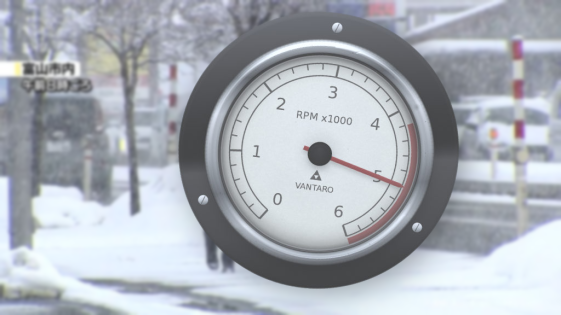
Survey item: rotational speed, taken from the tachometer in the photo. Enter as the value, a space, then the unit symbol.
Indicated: 5000 rpm
